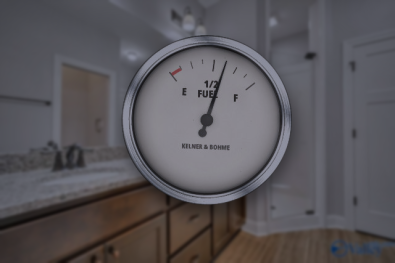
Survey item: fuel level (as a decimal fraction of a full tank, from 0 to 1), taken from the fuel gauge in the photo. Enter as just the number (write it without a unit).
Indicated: 0.625
